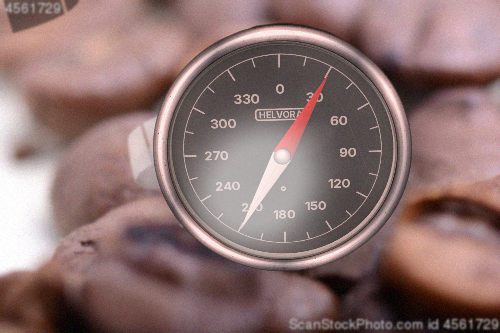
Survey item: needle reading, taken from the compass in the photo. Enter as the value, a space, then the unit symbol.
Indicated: 30 °
